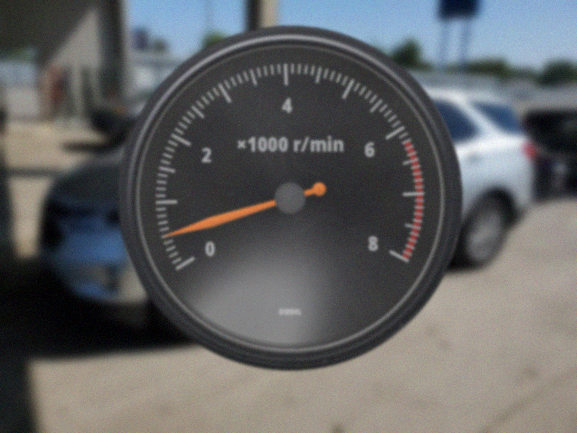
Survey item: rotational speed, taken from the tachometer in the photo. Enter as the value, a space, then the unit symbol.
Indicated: 500 rpm
